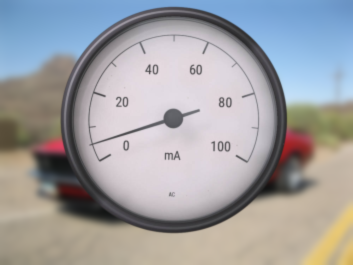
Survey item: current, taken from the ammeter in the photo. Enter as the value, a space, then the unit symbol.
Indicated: 5 mA
